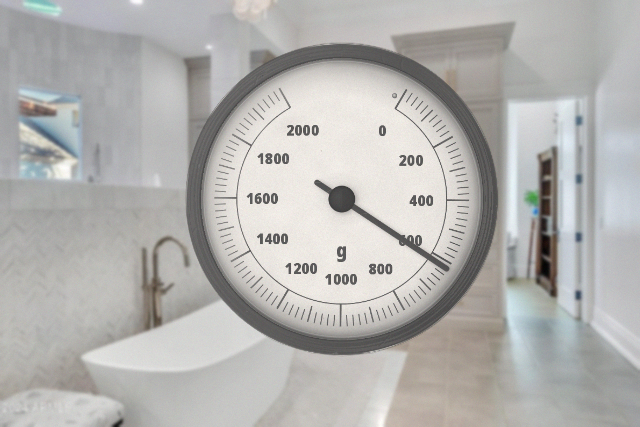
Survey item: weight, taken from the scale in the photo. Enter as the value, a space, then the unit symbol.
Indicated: 620 g
